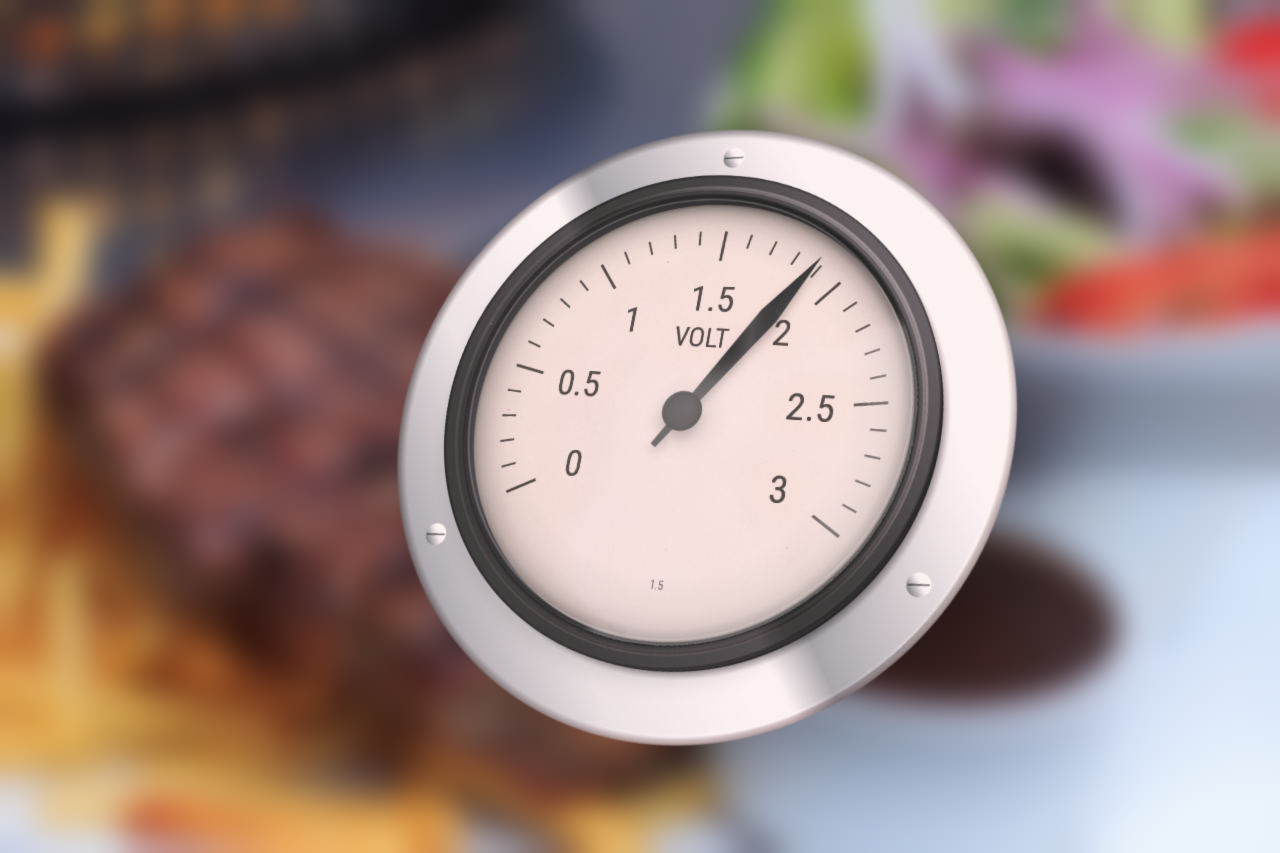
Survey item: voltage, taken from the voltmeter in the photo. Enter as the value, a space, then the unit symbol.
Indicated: 1.9 V
